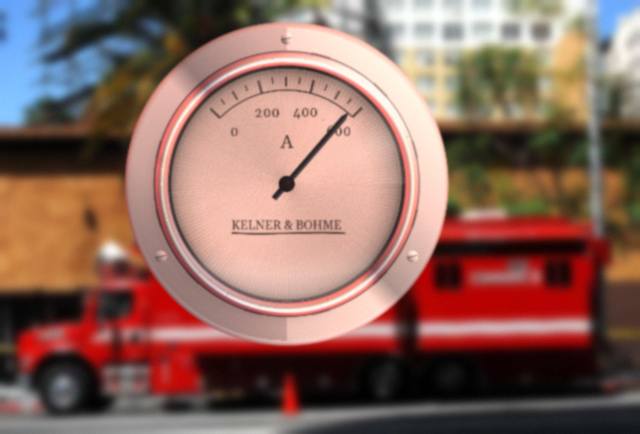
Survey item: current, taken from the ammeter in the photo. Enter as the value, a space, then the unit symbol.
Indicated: 575 A
